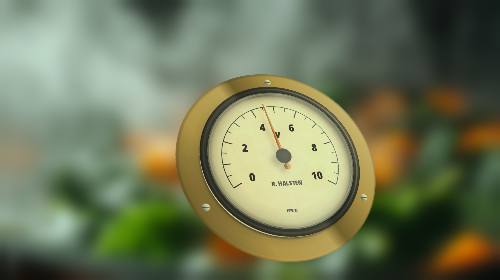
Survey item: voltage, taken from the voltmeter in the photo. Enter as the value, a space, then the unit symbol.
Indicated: 4.5 V
